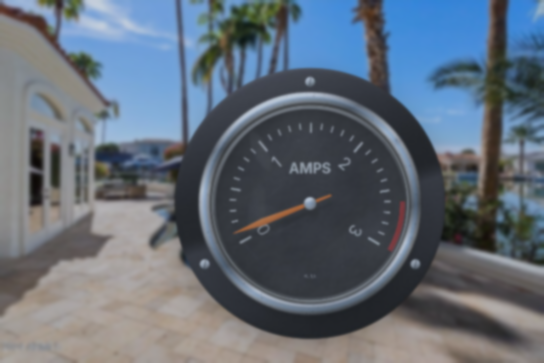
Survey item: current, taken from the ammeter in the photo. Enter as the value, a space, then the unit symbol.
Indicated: 0.1 A
